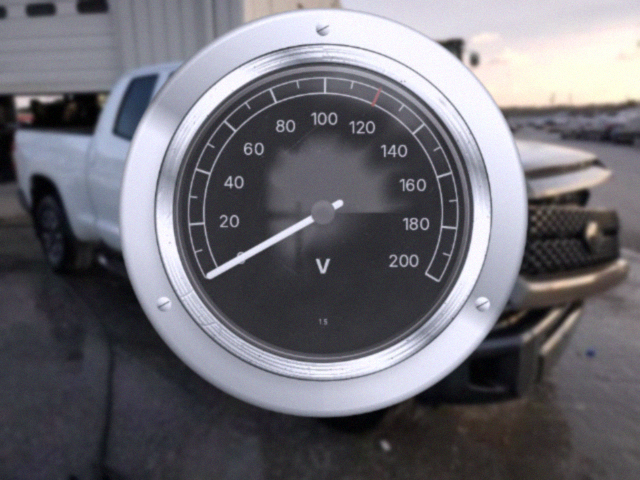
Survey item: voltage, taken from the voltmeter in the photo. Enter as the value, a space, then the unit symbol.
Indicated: 0 V
